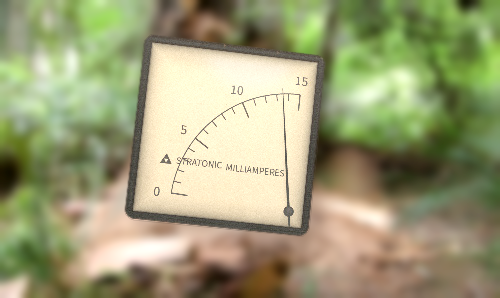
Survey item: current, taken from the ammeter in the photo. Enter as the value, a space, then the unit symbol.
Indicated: 13.5 mA
